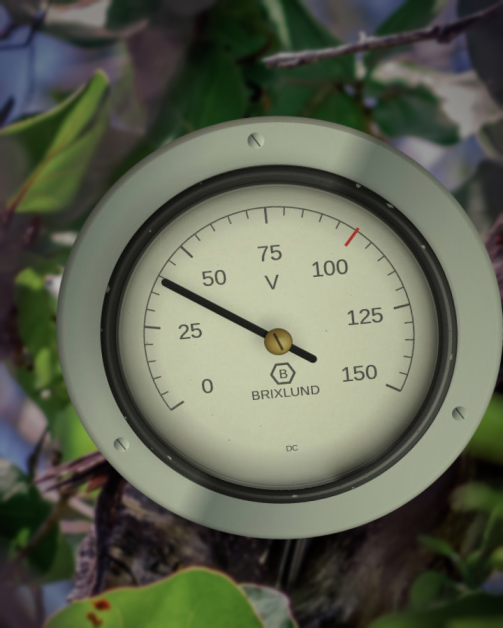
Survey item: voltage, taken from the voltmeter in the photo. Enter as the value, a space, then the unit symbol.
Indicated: 40 V
